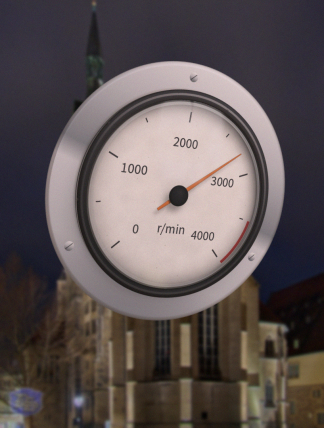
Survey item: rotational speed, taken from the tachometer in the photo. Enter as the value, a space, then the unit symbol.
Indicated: 2750 rpm
